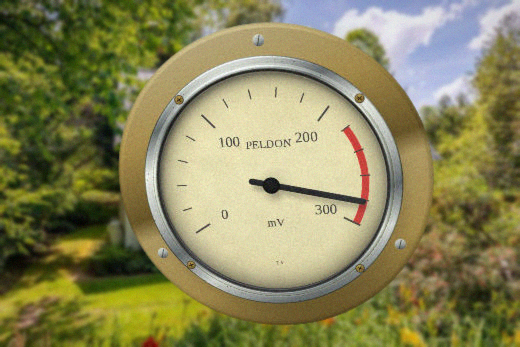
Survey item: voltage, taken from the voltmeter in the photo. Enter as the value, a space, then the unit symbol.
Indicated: 280 mV
